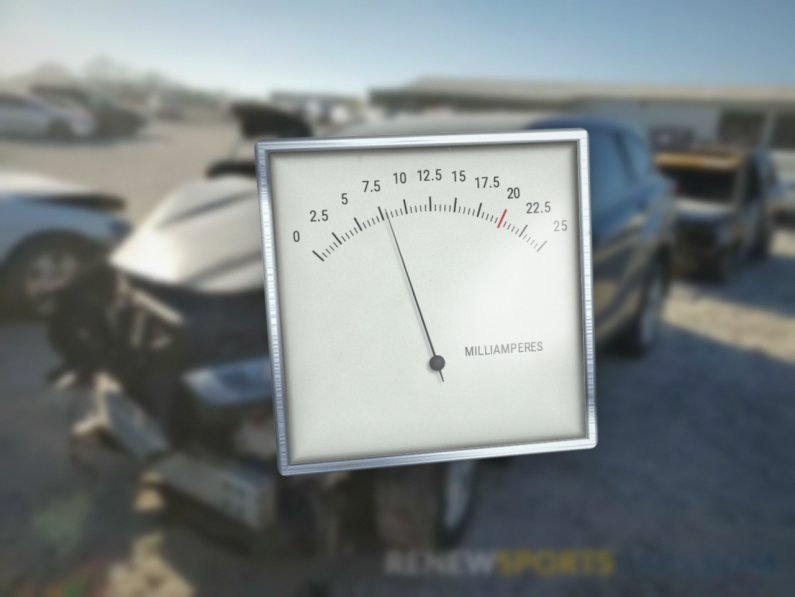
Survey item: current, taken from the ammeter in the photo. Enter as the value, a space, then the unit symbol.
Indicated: 8 mA
